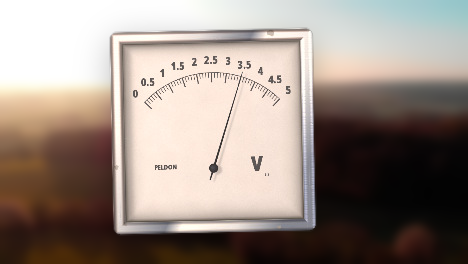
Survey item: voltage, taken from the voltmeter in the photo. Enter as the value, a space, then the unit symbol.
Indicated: 3.5 V
